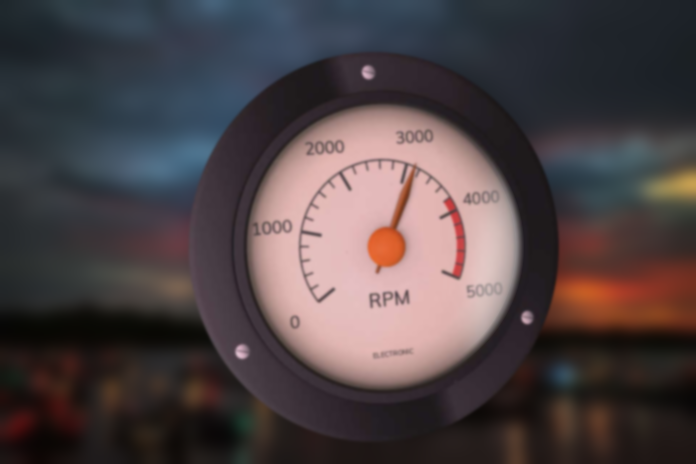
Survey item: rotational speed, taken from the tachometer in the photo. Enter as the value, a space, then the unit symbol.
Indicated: 3100 rpm
